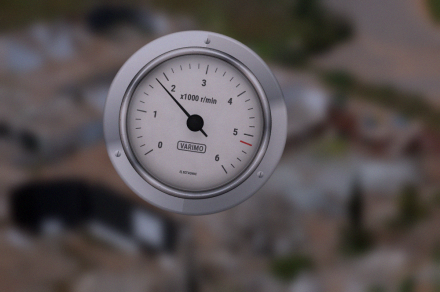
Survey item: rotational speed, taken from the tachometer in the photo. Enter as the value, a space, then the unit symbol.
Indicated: 1800 rpm
